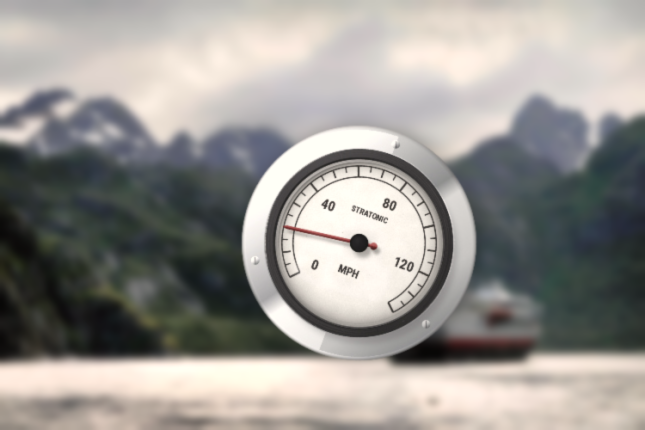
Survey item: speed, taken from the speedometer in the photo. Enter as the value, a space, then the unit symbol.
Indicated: 20 mph
